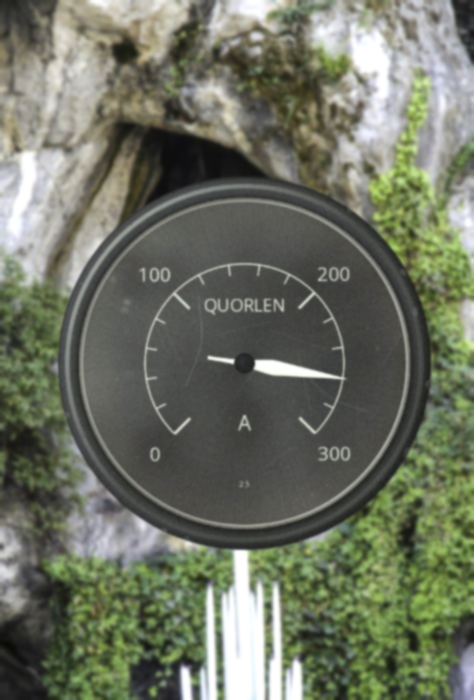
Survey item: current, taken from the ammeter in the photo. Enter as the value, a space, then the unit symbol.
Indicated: 260 A
